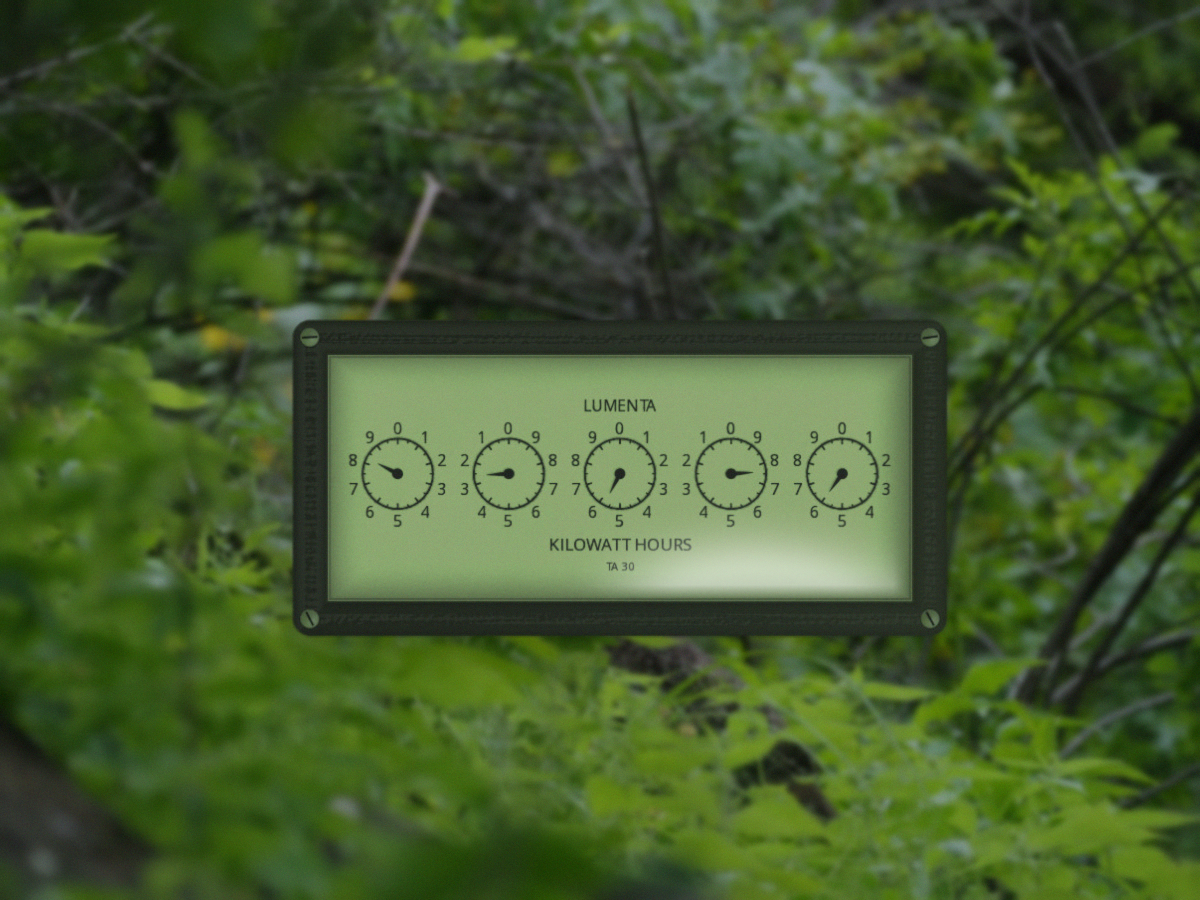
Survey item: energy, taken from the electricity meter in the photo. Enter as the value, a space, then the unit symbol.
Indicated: 82576 kWh
